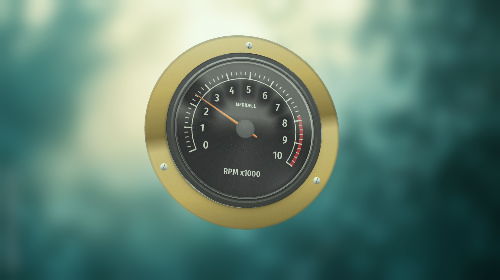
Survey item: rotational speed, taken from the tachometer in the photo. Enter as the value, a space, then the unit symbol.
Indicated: 2400 rpm
